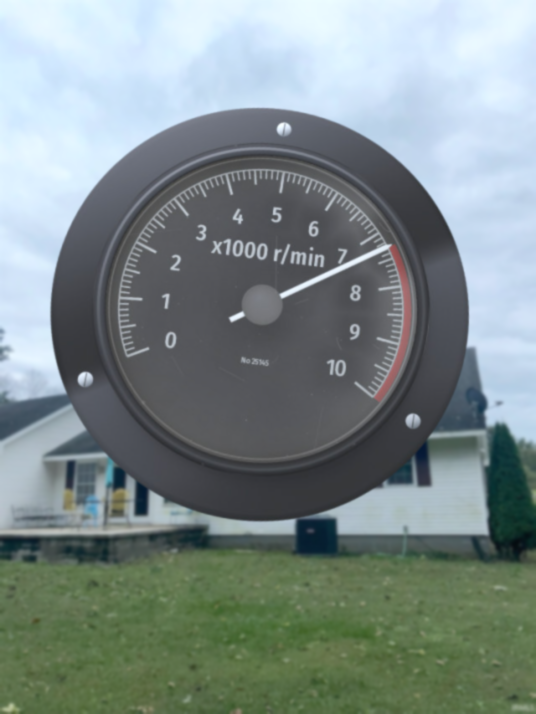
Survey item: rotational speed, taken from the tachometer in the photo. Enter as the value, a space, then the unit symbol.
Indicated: 7300 rpm
